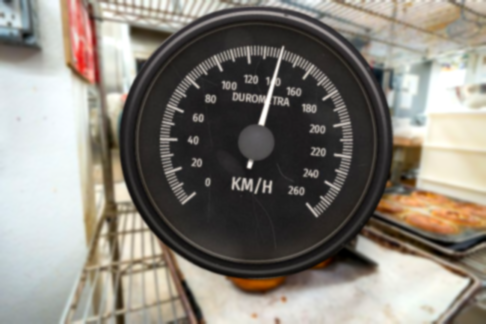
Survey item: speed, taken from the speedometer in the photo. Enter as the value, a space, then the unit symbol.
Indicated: 140 km/h
